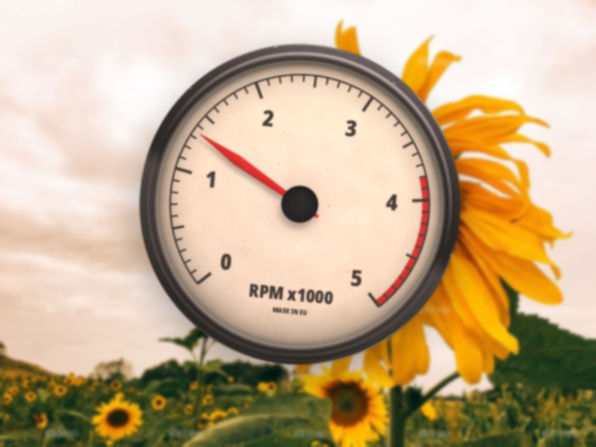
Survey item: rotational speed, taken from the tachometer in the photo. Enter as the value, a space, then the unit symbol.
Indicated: 1350 rpm
